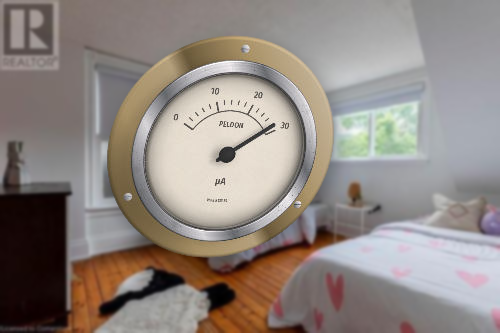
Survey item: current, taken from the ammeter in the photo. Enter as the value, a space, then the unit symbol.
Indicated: 28 µA
